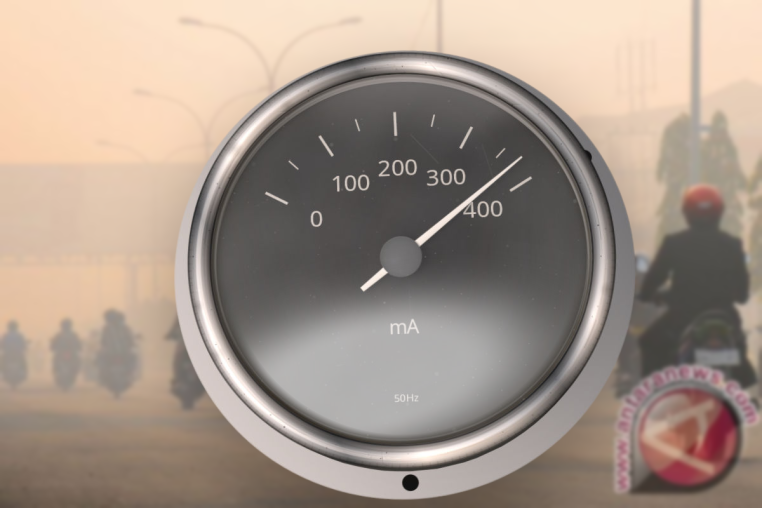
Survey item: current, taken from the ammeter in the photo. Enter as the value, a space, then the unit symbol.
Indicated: 375 mA
